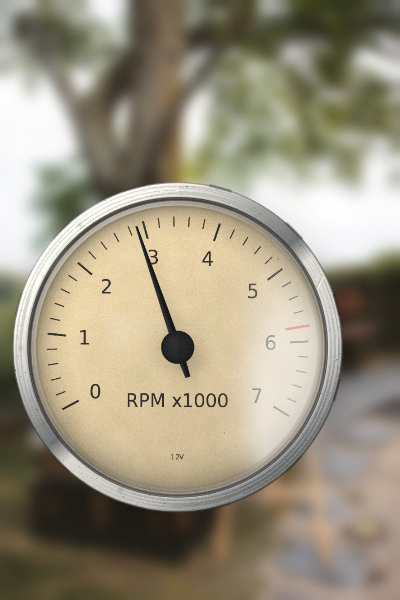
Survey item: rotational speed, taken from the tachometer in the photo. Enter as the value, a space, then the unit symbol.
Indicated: 2900 rpm
